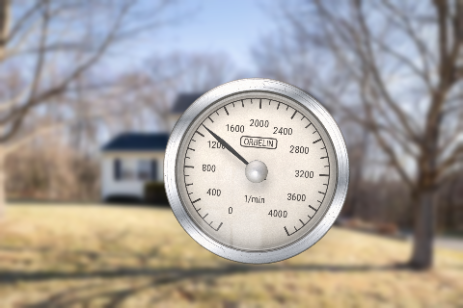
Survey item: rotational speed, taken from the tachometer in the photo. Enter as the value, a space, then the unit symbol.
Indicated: 1300 rpm
